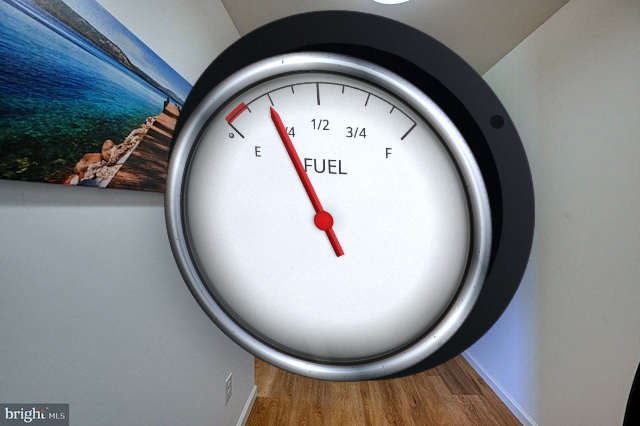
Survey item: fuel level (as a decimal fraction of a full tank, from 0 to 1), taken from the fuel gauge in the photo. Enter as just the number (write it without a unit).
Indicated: 0.25
